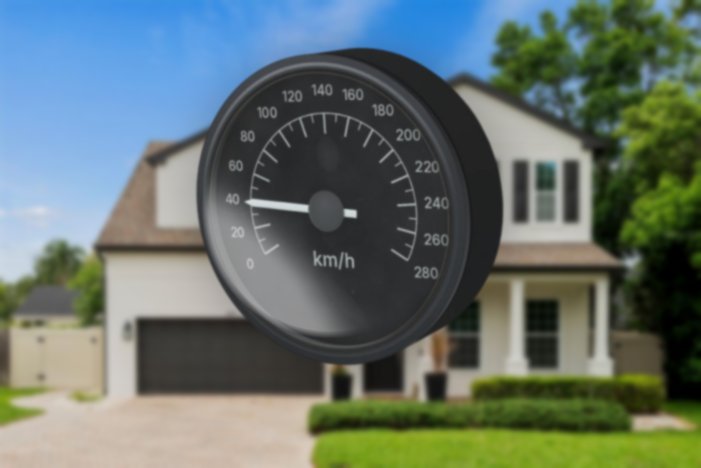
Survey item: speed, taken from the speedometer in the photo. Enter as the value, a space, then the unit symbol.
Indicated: 40 km/h
